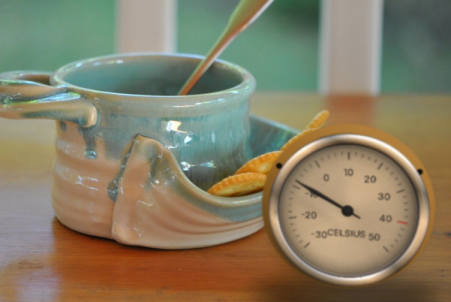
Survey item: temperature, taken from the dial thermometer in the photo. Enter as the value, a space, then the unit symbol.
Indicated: -8 °C
